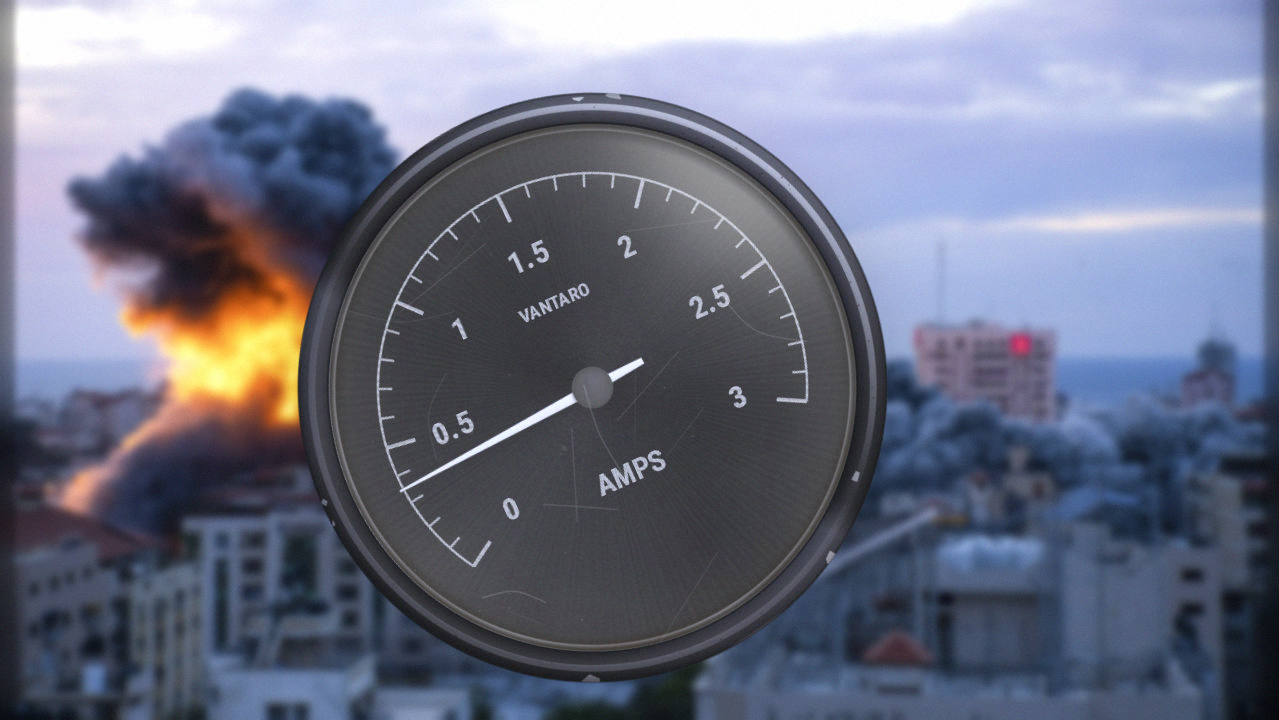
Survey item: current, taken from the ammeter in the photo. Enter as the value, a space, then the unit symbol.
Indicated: 0.35 A
